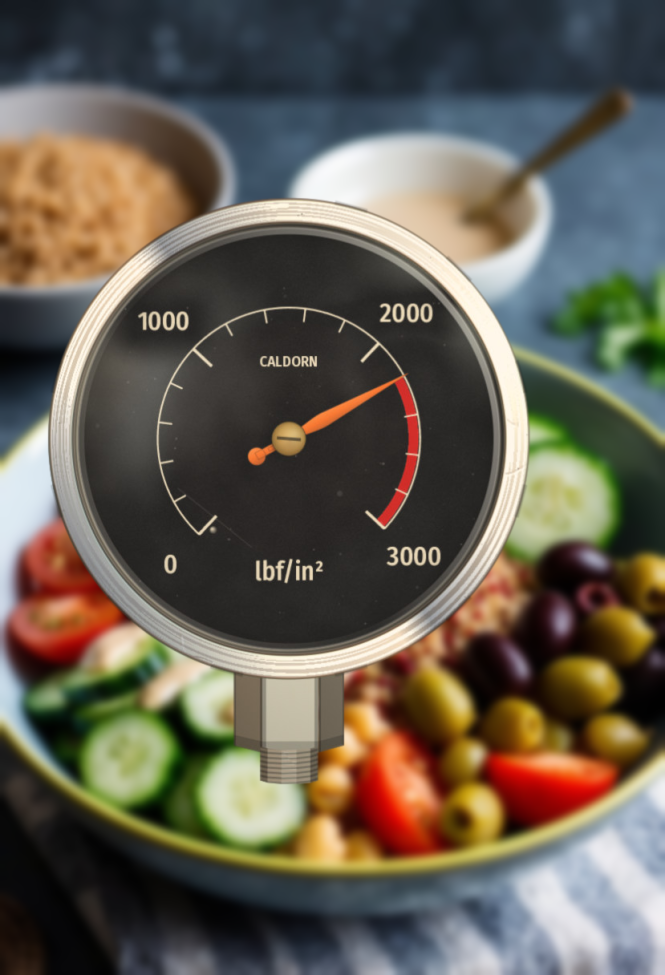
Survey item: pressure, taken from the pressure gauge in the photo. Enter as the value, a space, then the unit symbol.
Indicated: 2200 psi
